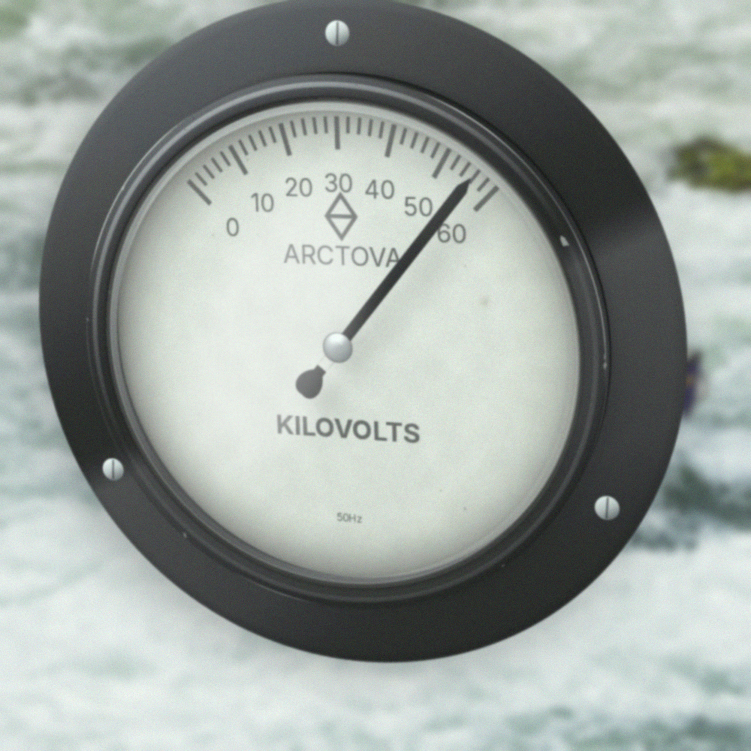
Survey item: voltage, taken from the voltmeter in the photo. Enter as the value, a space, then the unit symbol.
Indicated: 56 kV
